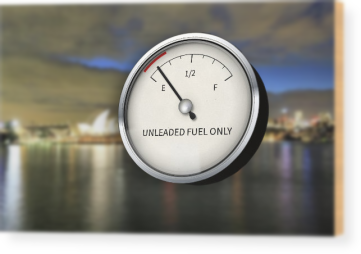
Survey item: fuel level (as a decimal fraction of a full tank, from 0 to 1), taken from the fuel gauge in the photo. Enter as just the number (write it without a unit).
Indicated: 0.125
